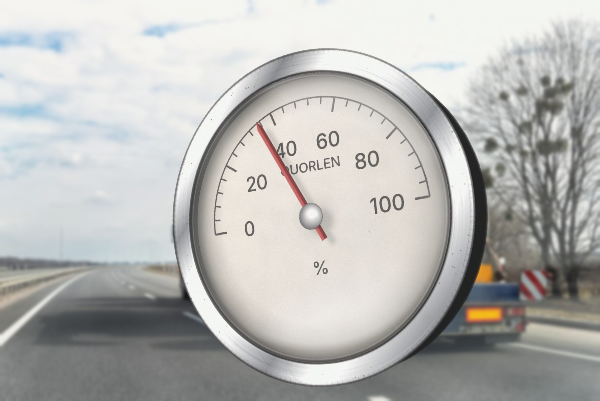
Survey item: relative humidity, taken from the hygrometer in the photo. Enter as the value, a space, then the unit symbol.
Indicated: 36 %
